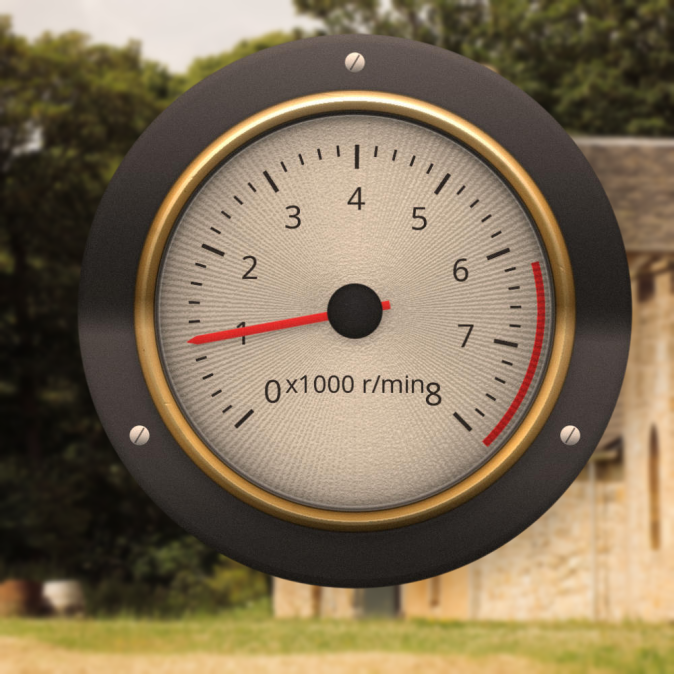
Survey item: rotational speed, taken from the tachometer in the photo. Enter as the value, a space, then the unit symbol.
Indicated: 1000 rpm
